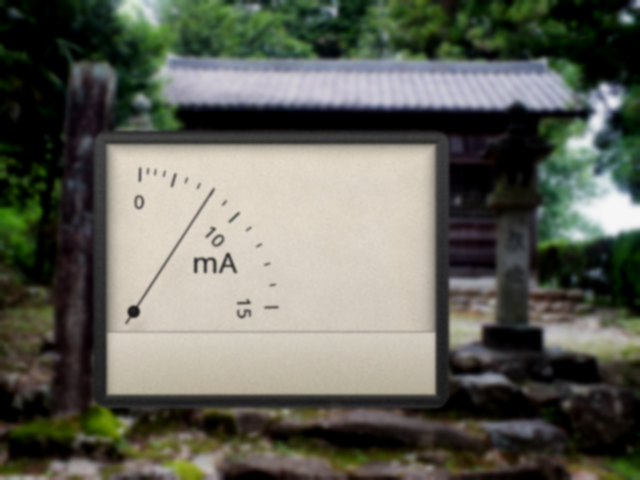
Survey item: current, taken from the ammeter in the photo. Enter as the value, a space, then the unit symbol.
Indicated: 8 mA
